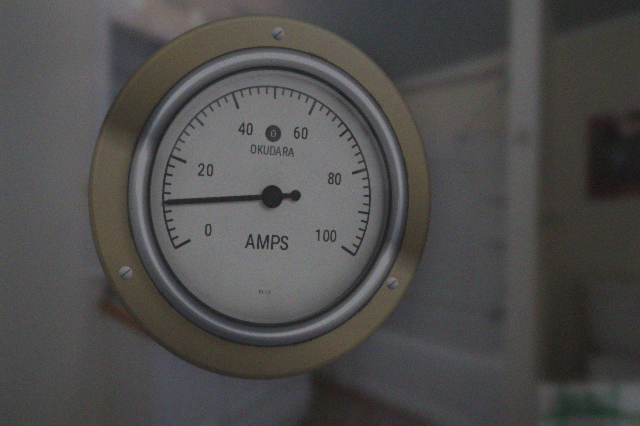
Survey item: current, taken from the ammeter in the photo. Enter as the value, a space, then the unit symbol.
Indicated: 10 A
